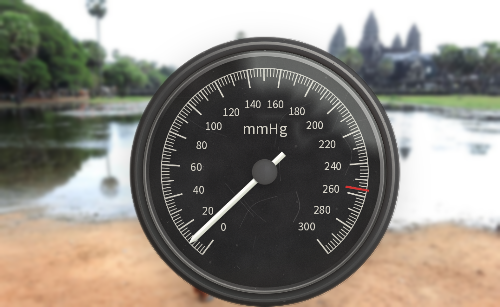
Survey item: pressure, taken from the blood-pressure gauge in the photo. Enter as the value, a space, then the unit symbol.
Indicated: 10 mmHg
